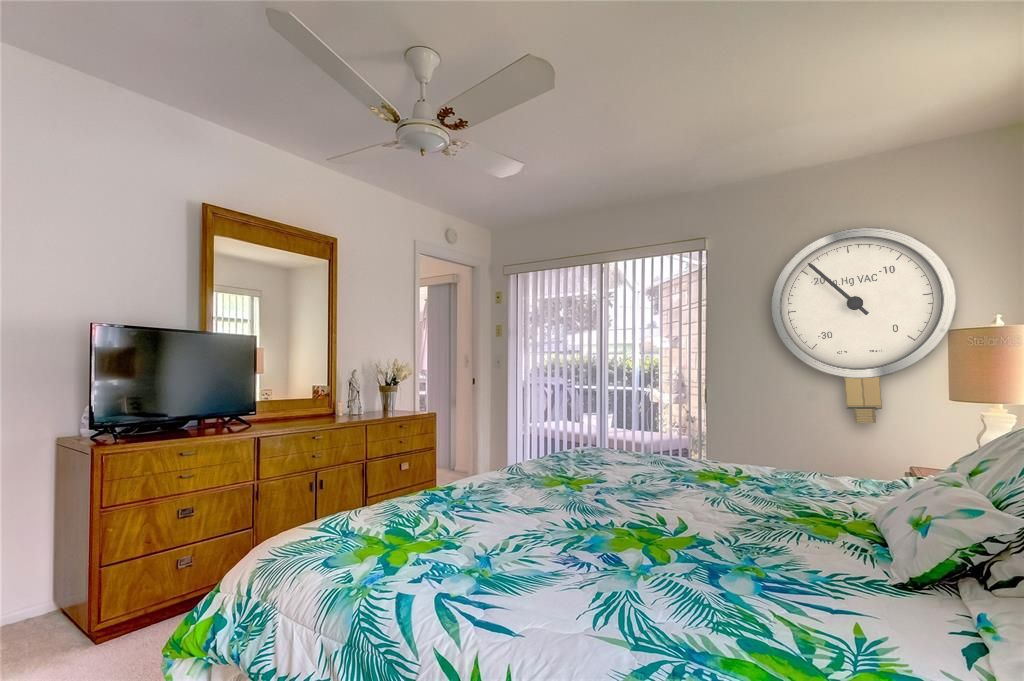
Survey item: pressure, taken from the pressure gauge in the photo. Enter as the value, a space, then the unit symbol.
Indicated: -19 inHg
